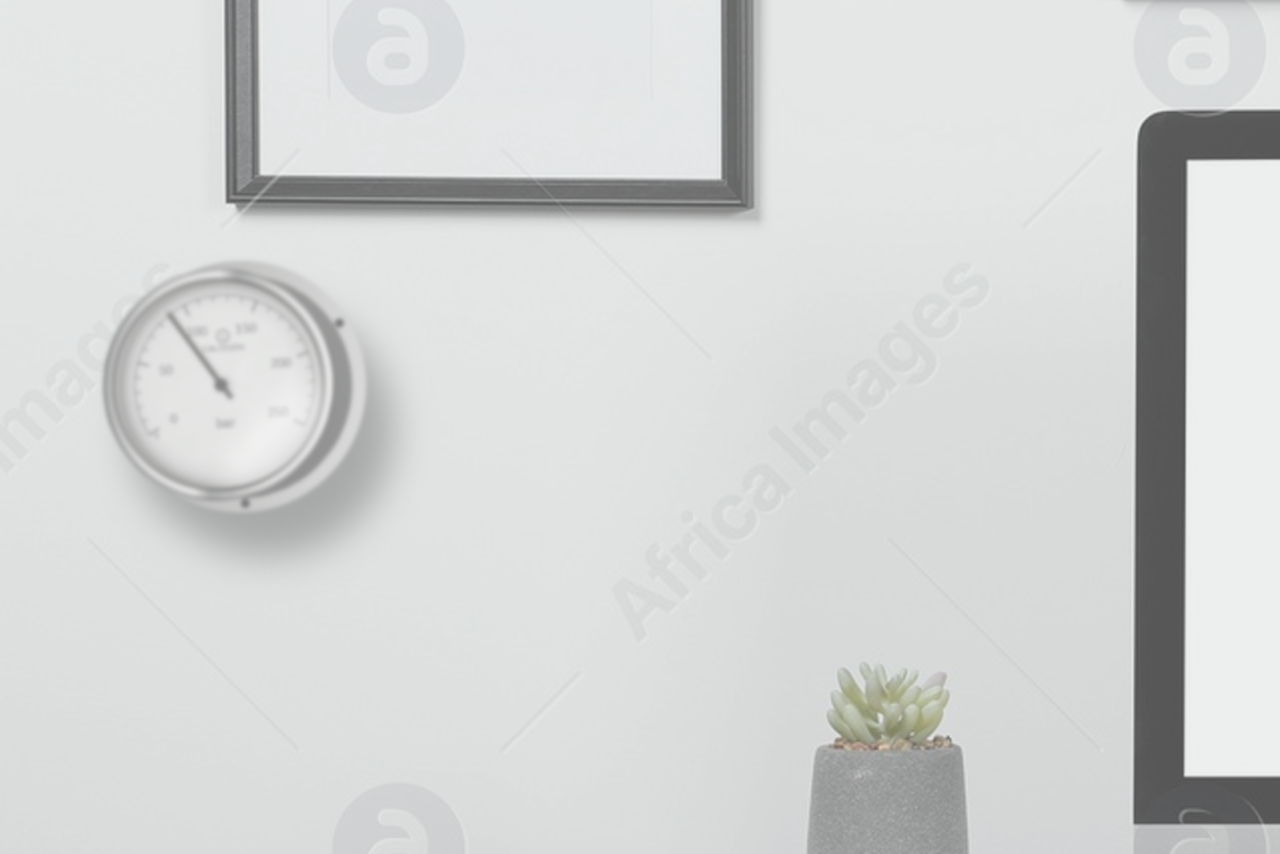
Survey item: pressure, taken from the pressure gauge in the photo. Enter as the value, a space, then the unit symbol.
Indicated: 90 bar
